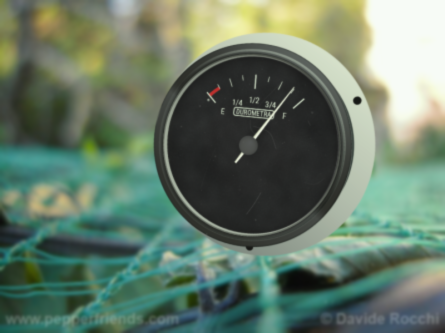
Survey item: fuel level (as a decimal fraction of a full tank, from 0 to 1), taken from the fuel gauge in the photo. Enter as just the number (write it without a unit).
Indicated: 0.875
